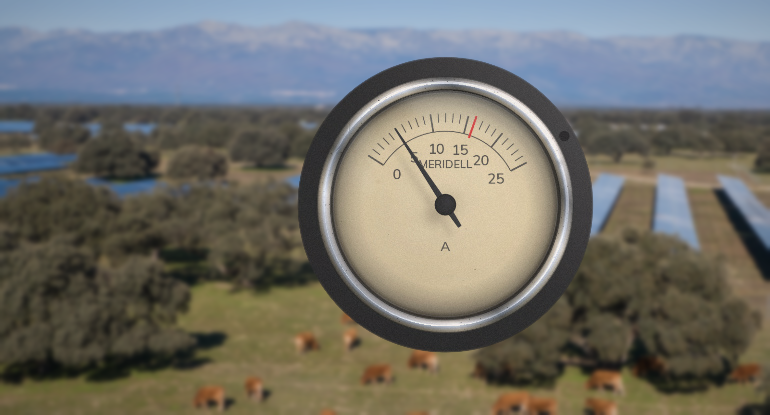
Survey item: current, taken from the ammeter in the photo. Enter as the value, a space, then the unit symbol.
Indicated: 5 A
